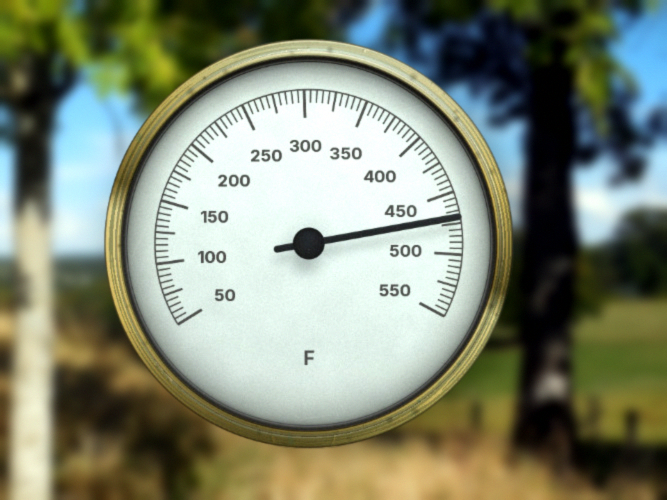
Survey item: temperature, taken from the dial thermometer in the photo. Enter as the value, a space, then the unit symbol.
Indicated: 470 °F
